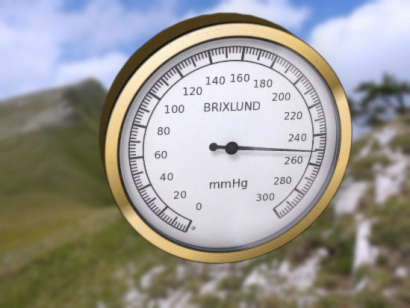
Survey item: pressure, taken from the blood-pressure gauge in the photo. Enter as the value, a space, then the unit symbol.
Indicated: 250 mmHg
